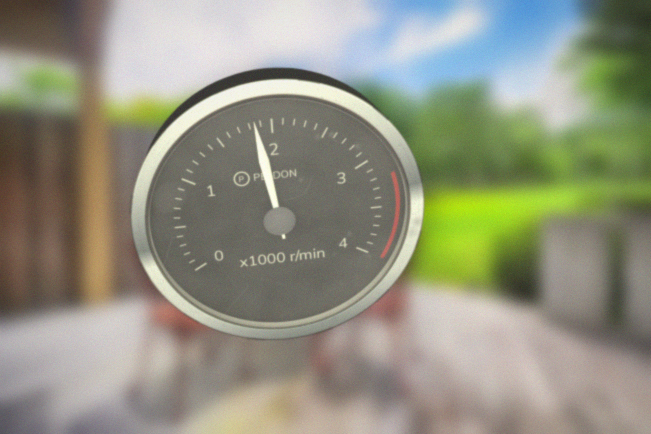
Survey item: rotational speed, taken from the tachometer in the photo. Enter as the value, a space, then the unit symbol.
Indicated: 1850 rpm
